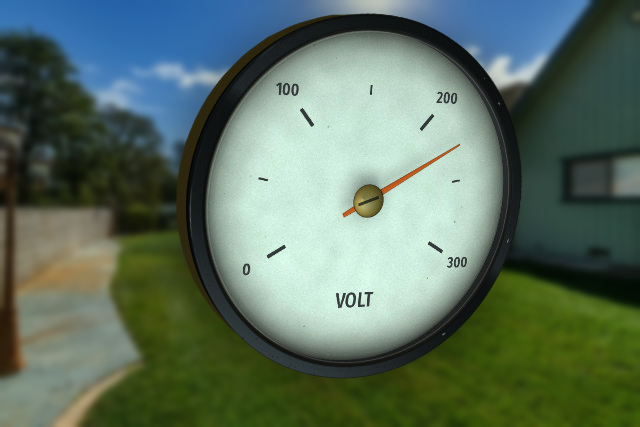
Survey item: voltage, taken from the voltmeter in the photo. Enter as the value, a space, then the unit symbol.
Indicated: 225 V
